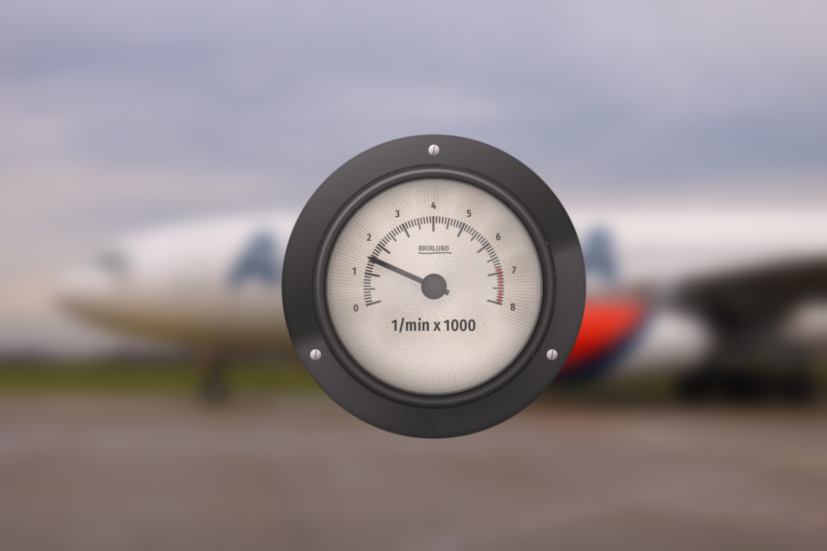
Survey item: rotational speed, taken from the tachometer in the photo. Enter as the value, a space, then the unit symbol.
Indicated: 1500 rpm
